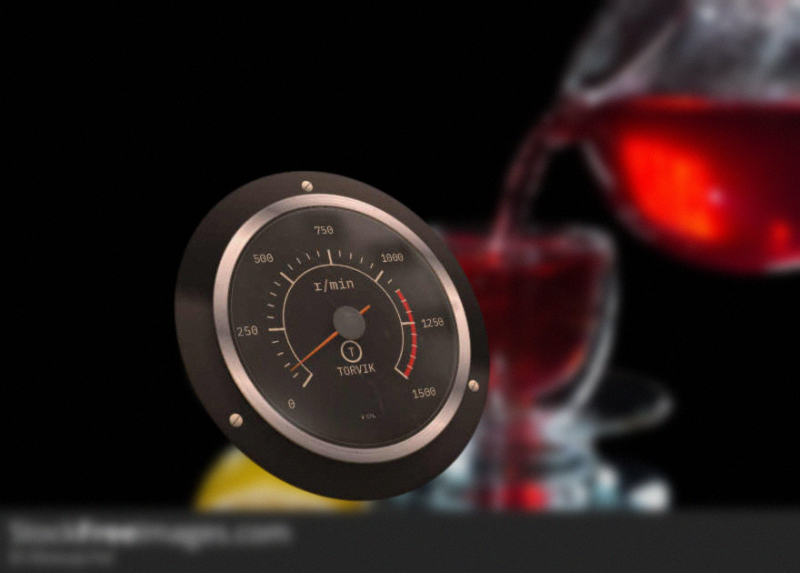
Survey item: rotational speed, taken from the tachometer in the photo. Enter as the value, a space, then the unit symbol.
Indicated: 75 rpm
